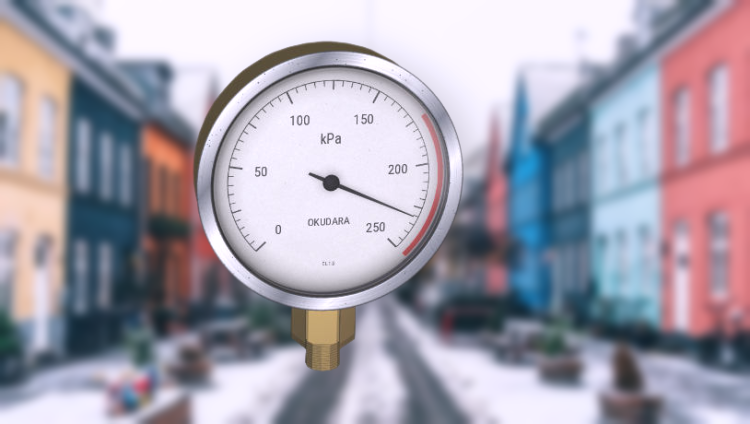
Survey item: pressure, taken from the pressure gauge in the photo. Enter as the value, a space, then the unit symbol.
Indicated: 230 kPa
